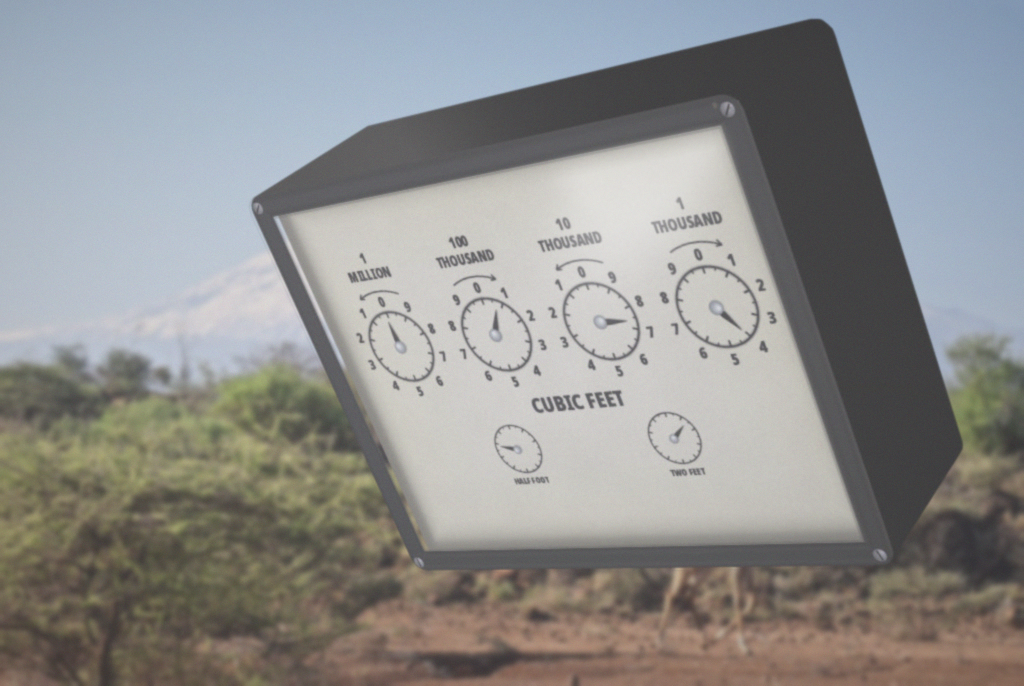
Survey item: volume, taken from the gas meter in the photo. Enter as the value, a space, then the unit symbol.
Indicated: 7400 ft³
